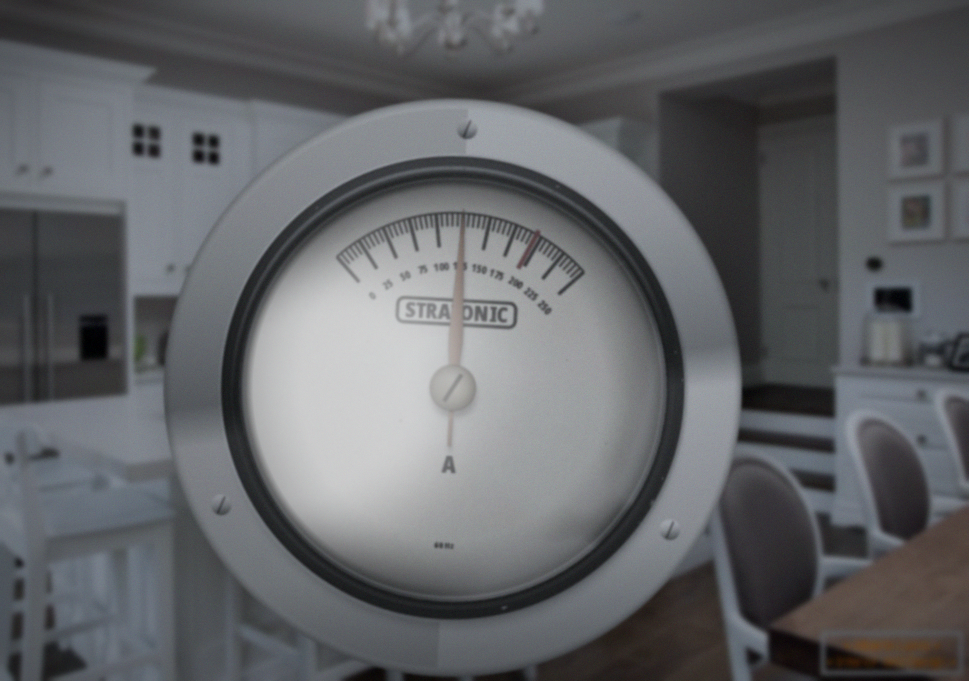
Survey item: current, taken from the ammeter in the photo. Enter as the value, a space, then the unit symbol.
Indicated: 125 A
